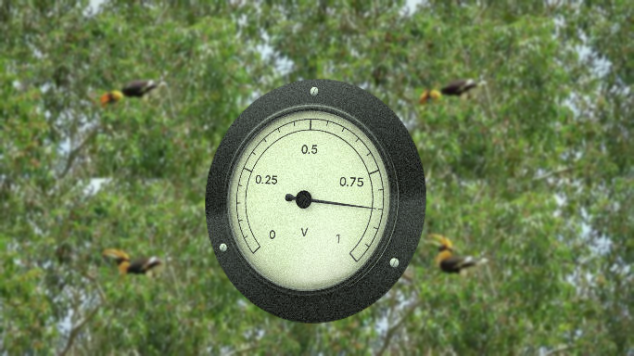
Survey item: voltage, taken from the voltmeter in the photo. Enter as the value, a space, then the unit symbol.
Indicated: 0.85 V
